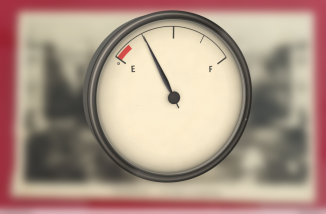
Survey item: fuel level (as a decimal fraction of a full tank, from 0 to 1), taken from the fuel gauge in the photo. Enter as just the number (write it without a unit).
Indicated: 0.25
